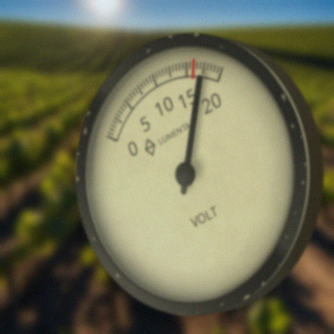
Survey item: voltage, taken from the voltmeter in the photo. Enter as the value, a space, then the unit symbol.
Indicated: 17.5 V
